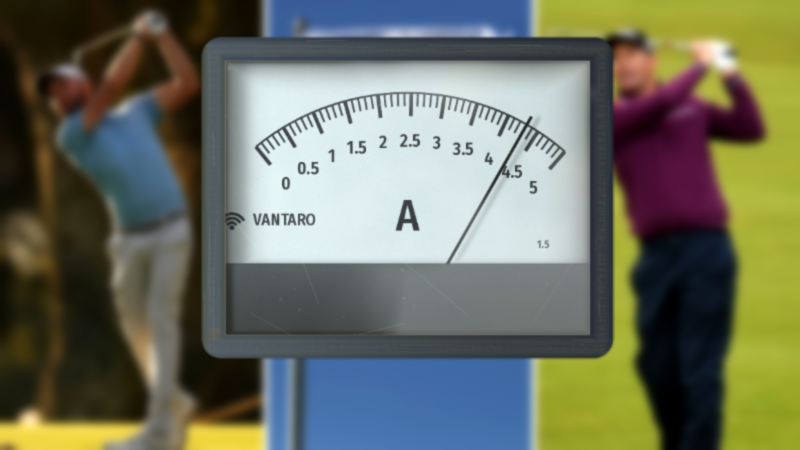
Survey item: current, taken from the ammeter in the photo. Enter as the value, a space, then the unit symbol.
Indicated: 4.3 A
